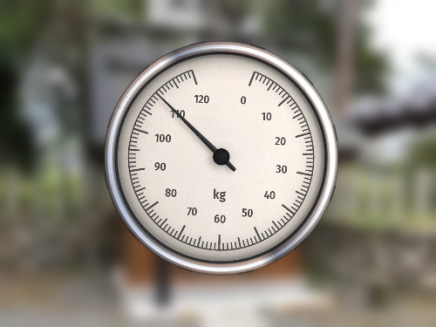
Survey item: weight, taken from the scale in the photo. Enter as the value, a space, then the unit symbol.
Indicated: 110 kg
